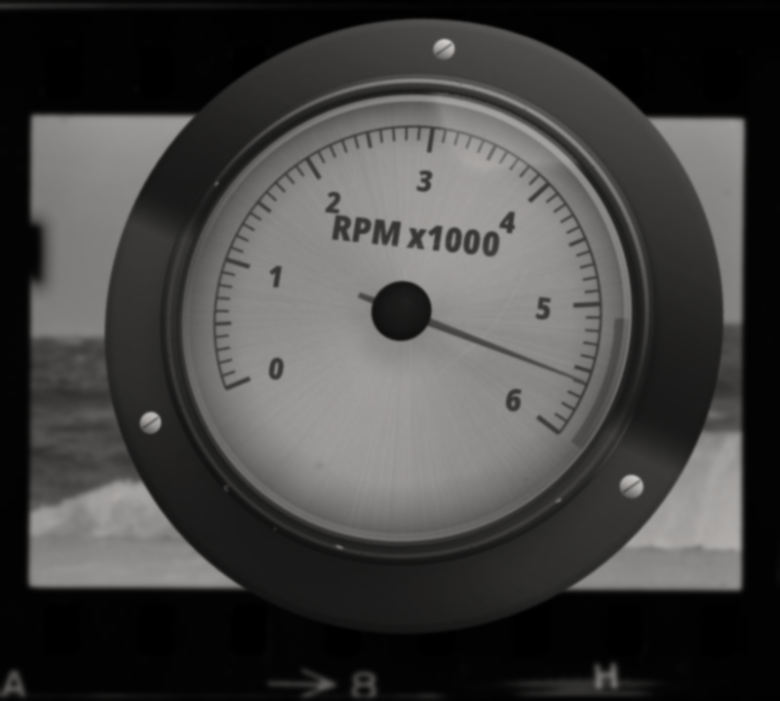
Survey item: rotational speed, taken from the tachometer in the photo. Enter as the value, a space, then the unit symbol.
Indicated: 5600 rpm
